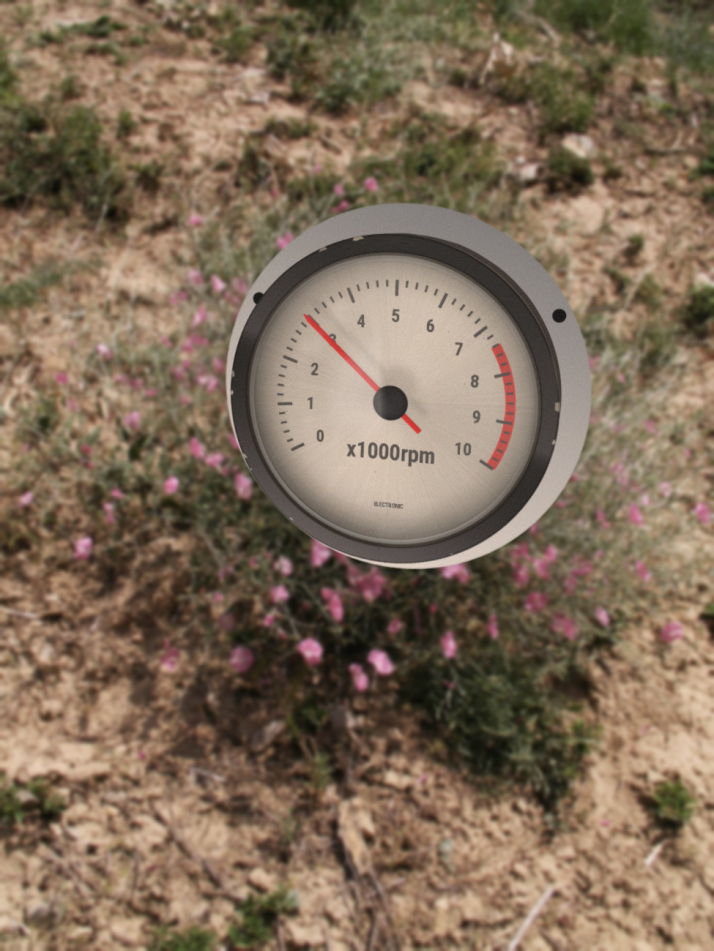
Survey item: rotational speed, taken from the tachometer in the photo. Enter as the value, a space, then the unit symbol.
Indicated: 3000 rpm
